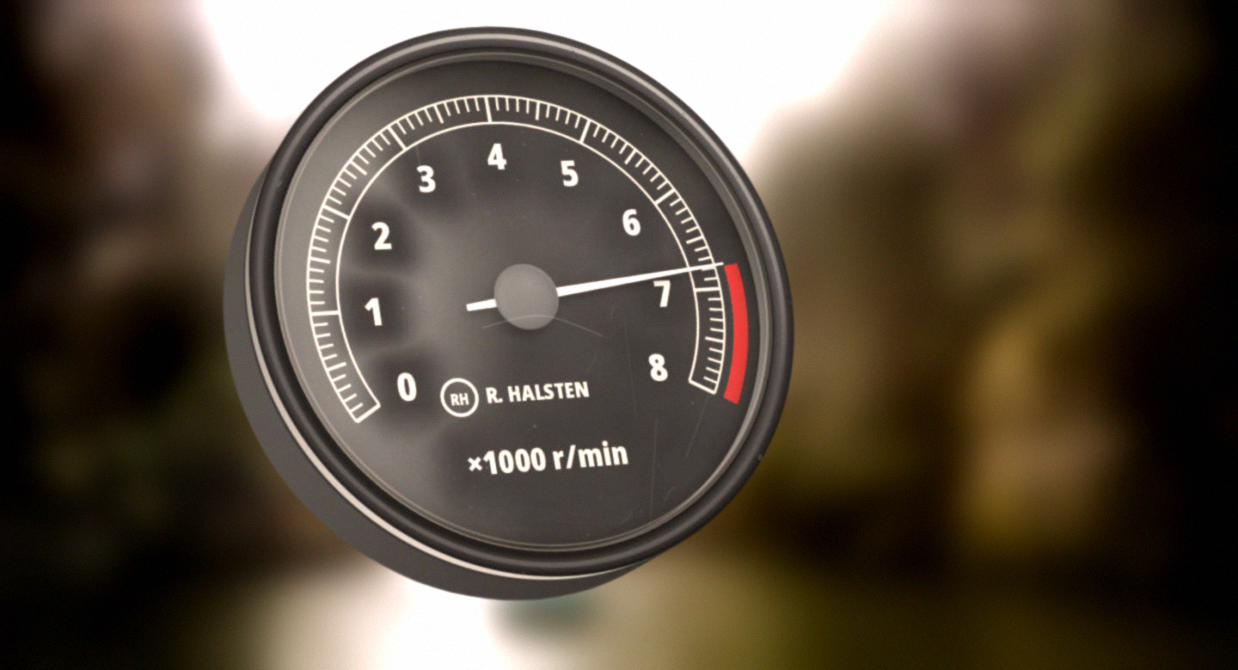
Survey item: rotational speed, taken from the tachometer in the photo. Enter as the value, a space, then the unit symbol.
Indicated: 6800 rpm
